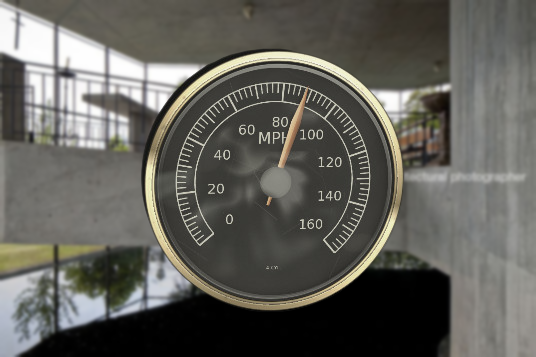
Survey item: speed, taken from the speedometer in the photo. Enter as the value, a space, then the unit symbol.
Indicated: 88 mph
